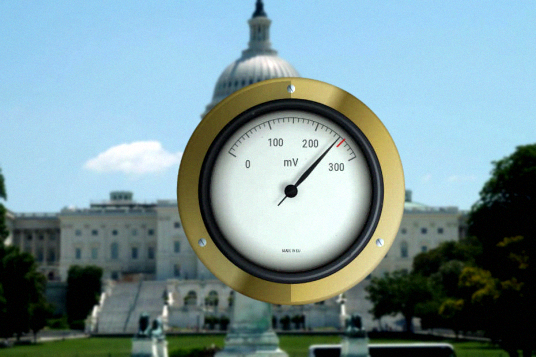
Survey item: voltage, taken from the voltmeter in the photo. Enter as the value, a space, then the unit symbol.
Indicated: 250 mV
